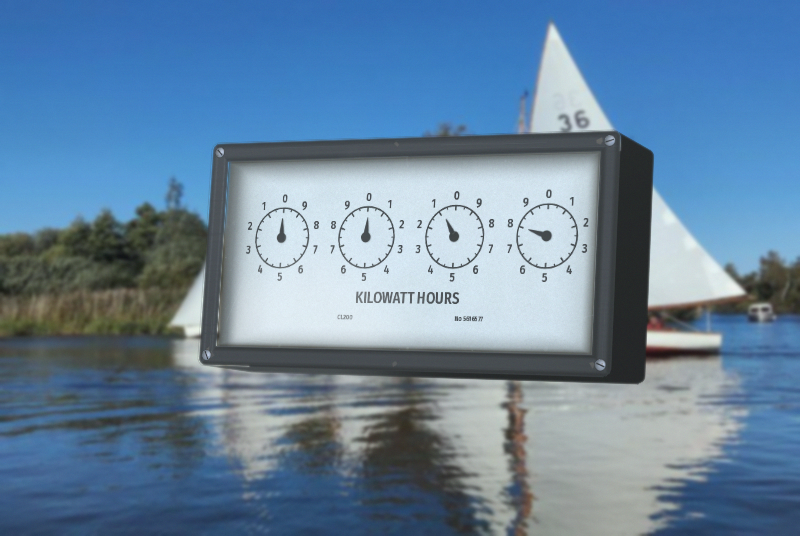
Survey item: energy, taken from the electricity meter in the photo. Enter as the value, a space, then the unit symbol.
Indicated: 8 kWh
